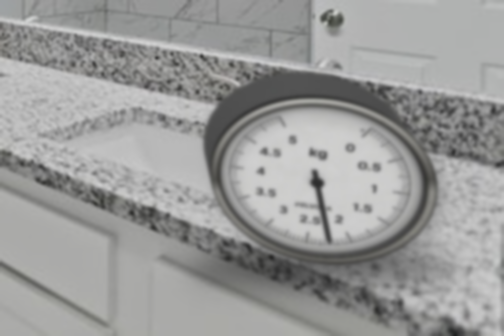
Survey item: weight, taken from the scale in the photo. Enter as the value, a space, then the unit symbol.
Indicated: 2.25 kg
